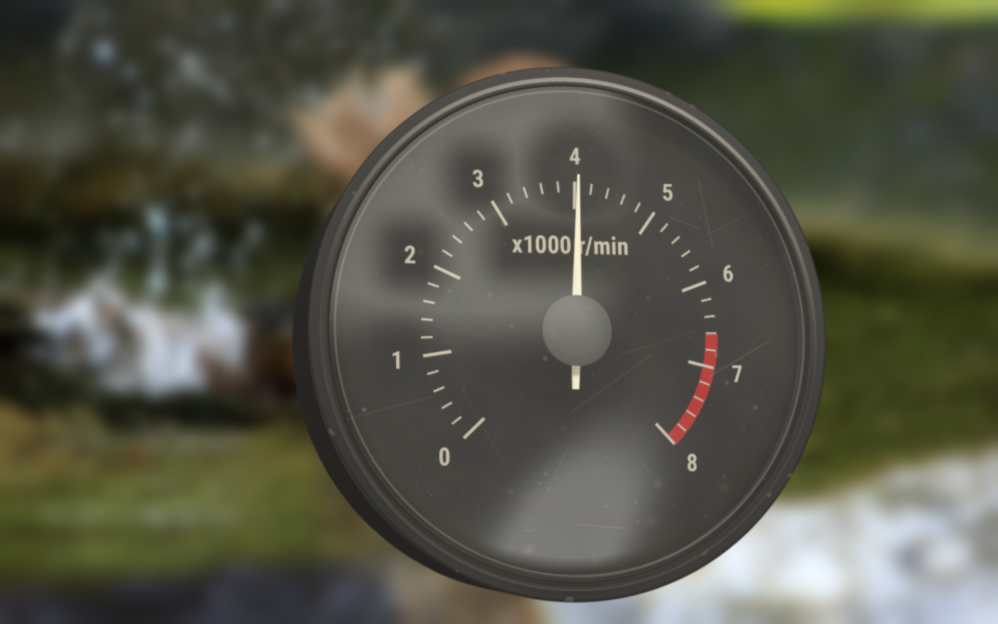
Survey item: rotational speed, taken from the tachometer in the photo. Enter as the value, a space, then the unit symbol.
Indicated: 4000 rpm
